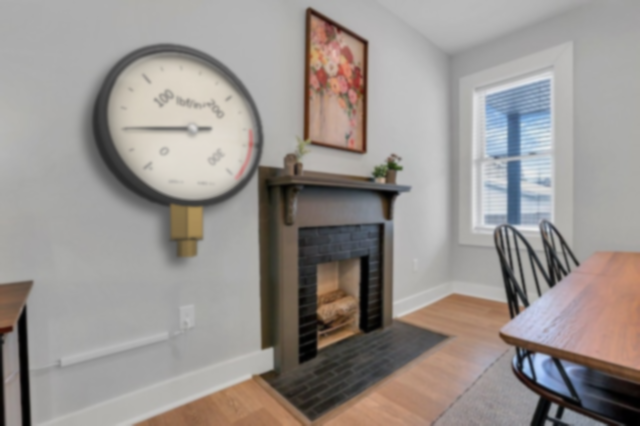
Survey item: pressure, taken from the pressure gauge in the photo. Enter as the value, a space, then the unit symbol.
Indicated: 40 psi
